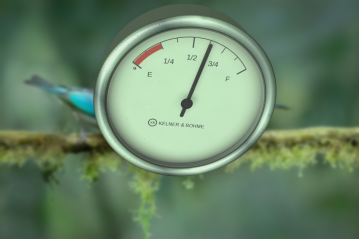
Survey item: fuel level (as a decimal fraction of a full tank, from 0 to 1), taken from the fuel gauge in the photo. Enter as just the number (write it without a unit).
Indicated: 0.625
